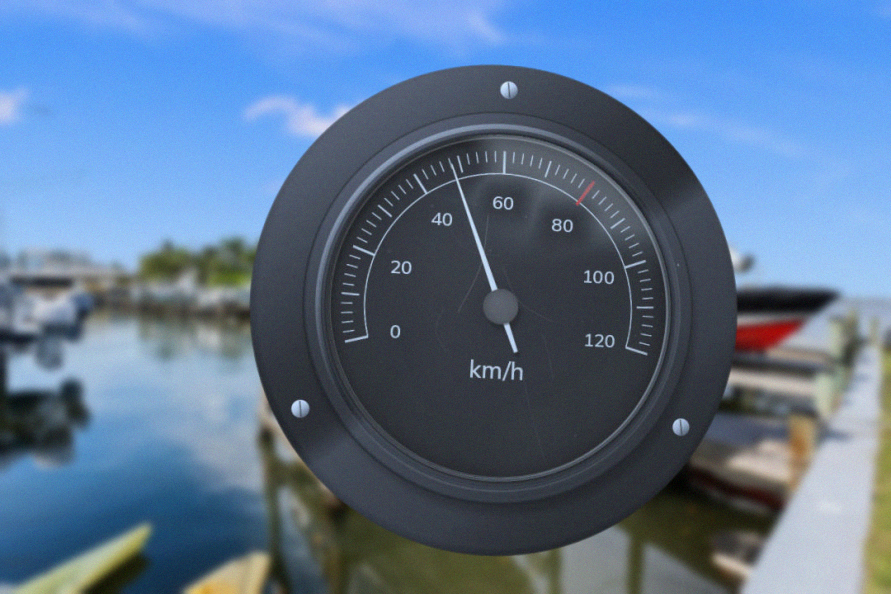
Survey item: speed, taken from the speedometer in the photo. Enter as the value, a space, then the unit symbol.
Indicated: 48 km/h
